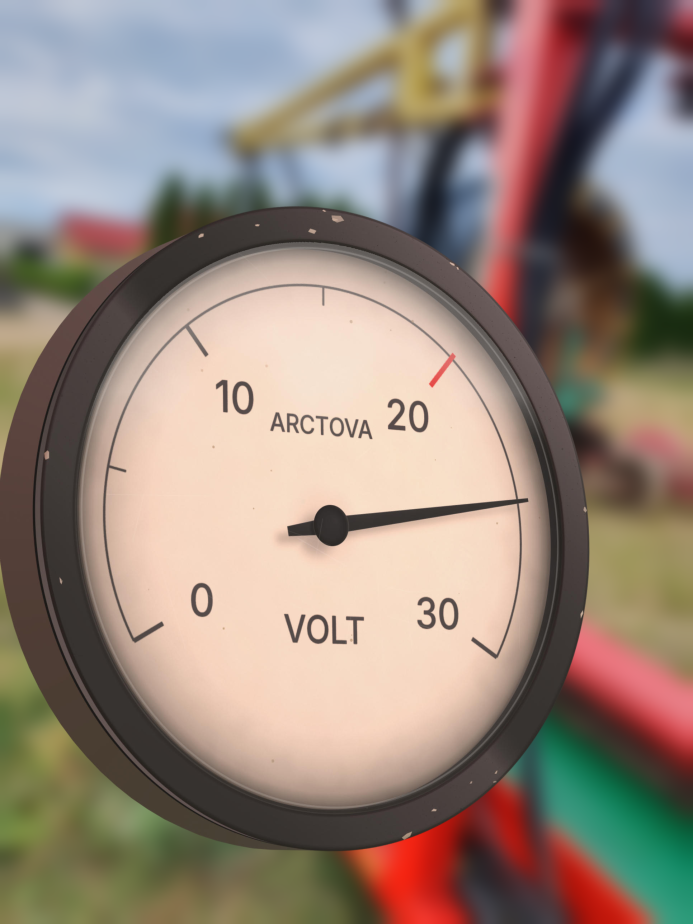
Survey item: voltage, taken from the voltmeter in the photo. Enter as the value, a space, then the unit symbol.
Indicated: 25 V
